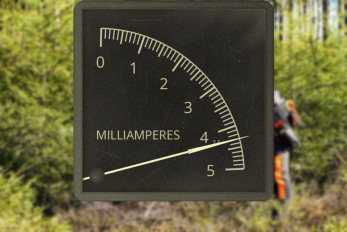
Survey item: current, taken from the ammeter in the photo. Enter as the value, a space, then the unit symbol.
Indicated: 4.3 mA
